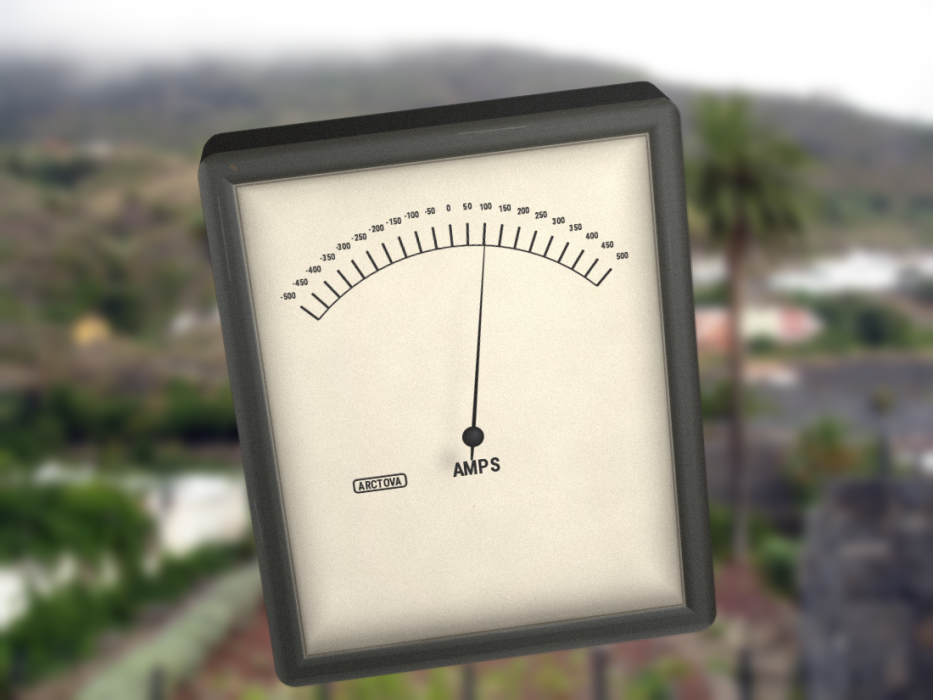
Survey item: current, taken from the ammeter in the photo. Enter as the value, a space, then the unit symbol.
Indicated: 100 A
